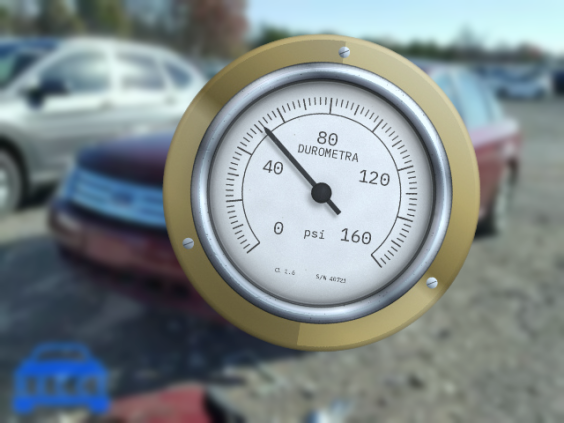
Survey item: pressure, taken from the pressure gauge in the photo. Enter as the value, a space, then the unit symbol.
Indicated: 52 psi
